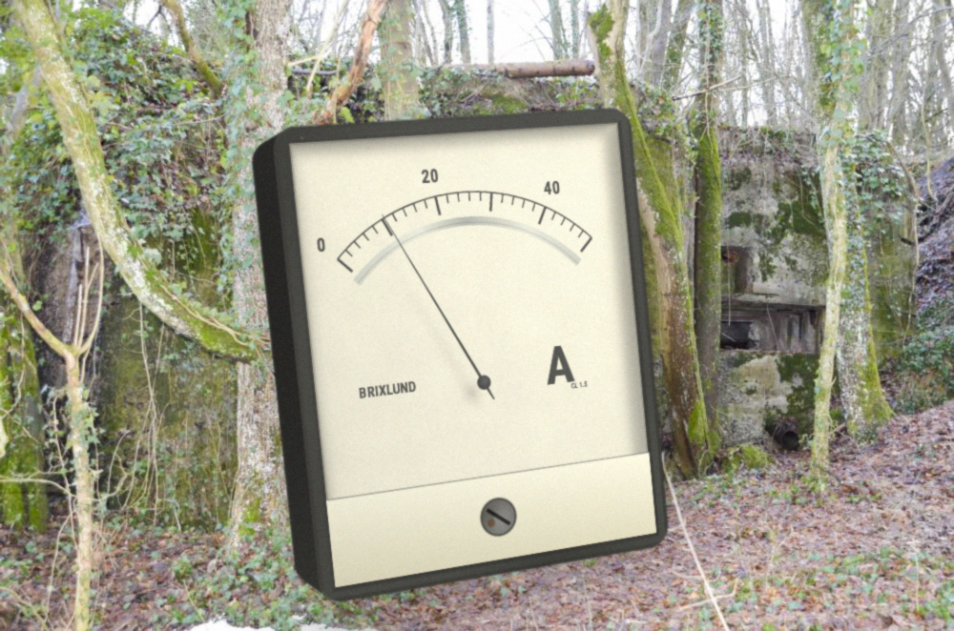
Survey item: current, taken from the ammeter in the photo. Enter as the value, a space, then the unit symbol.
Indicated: 10 A
